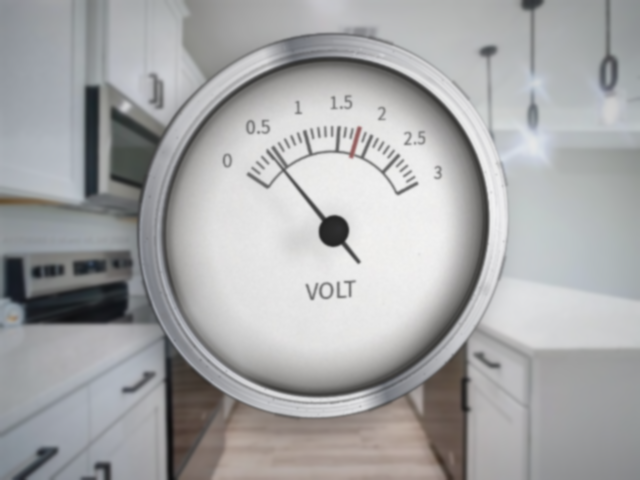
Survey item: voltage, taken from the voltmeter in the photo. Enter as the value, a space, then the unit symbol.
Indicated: 0.4 V
